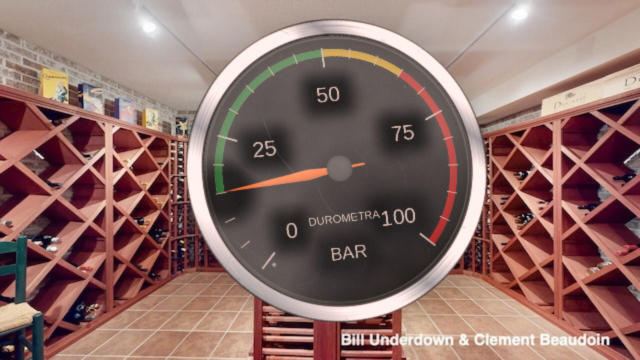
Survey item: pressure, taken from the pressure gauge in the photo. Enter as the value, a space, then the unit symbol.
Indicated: 15 bar
